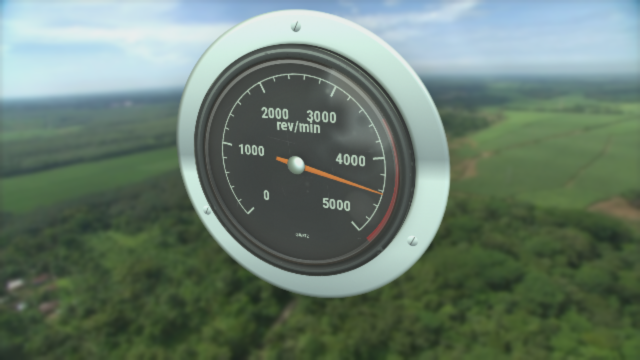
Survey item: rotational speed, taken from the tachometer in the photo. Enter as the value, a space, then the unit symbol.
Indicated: 4400 rpm
